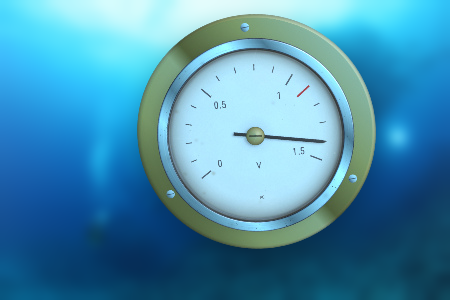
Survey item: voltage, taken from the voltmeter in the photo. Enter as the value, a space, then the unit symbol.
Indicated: 1.4 V
